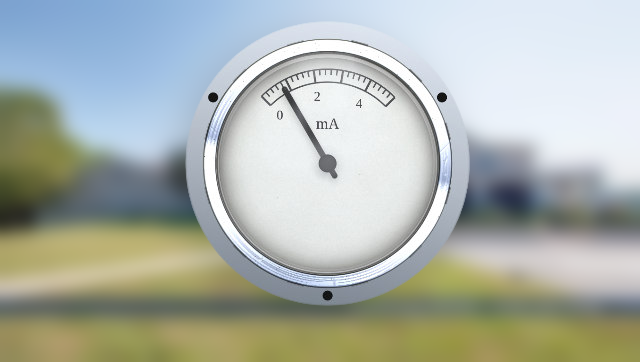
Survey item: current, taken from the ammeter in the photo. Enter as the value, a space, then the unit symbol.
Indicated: 0.8 mA
